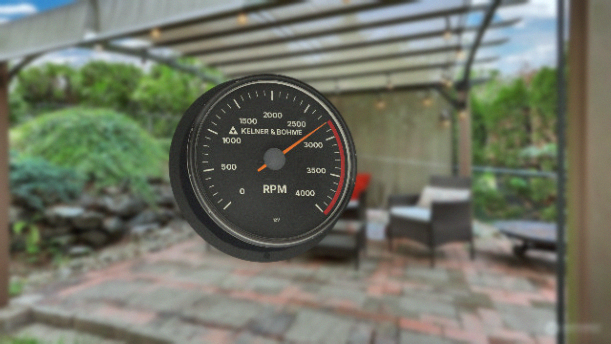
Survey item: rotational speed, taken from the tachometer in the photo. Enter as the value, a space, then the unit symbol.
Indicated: 2800 rpm
